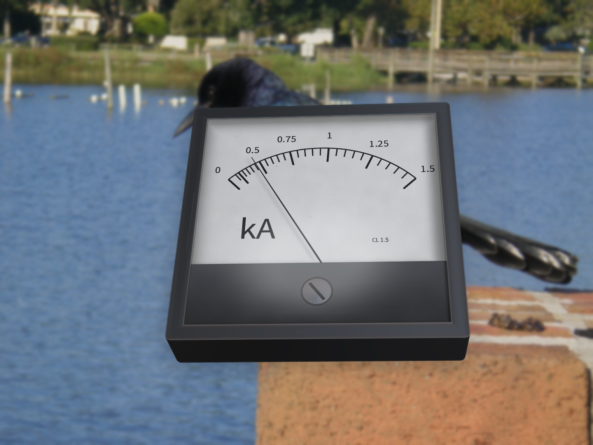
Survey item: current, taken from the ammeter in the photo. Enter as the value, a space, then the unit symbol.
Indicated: 0.45 kA
